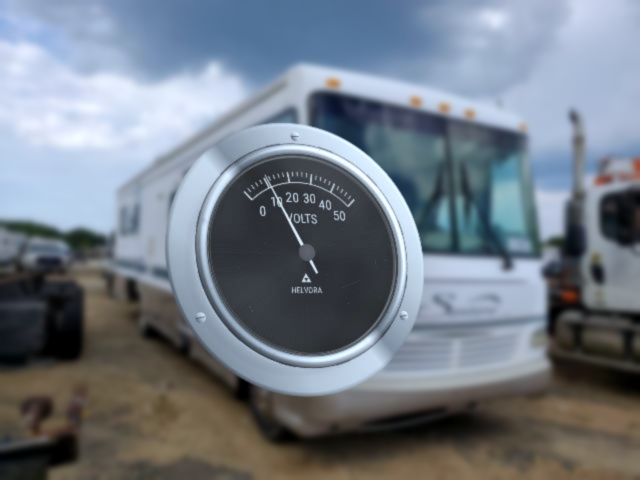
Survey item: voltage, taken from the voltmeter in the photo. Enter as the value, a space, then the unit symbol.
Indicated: 10 V
